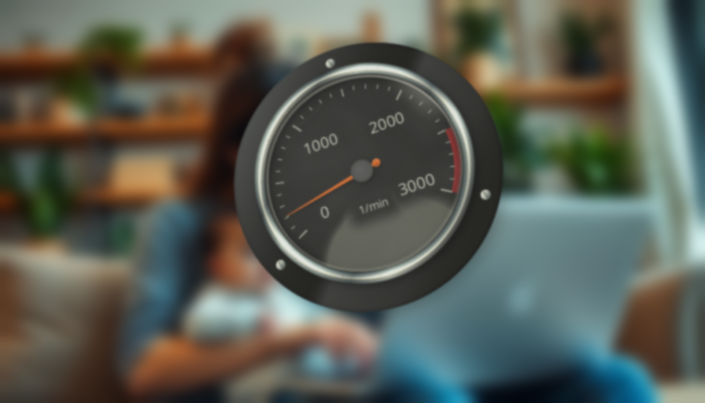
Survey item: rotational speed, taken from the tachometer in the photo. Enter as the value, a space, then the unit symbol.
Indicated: 200 rpm
